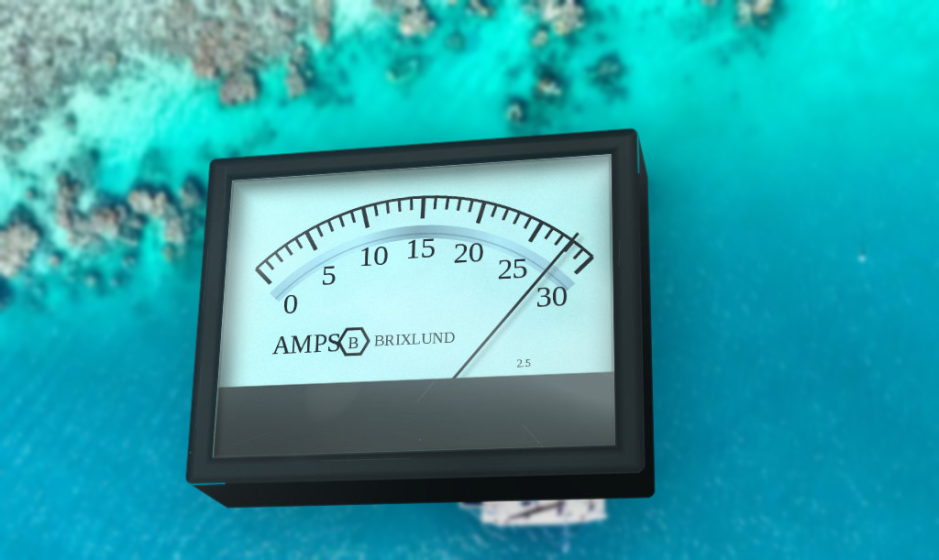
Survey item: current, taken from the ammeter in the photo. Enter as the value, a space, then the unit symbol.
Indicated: 28 A
